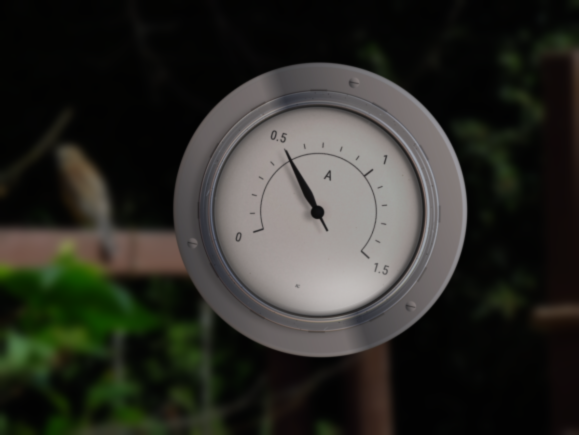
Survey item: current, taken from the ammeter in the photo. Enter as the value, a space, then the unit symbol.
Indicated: 0.5 A
